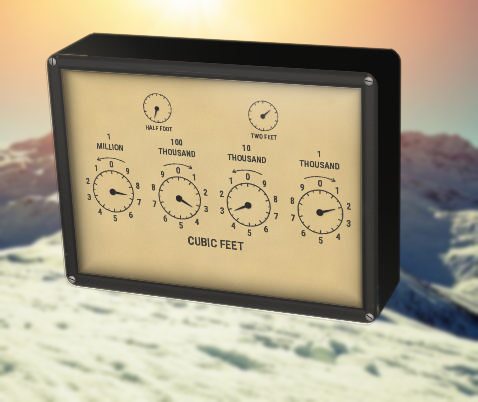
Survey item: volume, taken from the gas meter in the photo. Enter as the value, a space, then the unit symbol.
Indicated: 733200 ft³
